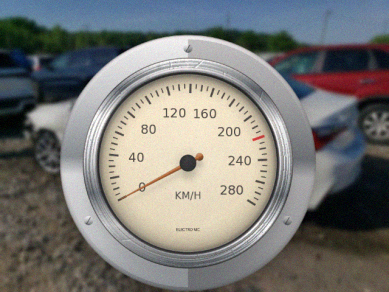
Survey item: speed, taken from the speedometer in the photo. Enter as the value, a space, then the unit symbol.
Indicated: 0 km/h
